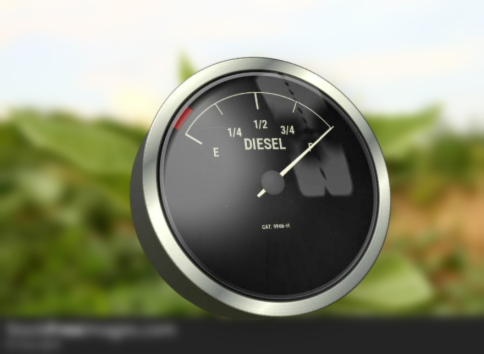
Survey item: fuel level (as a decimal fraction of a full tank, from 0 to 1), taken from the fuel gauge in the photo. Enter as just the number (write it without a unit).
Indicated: 1
